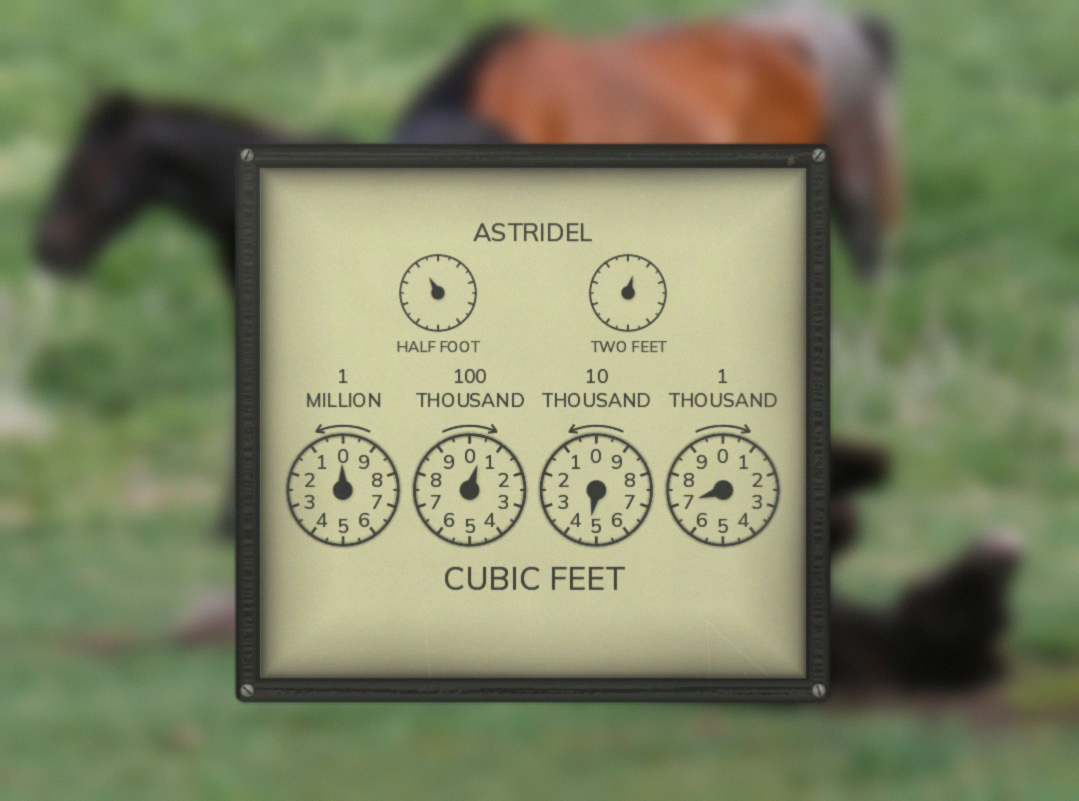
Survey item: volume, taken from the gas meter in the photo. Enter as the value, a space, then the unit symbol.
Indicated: 4700 ft³
